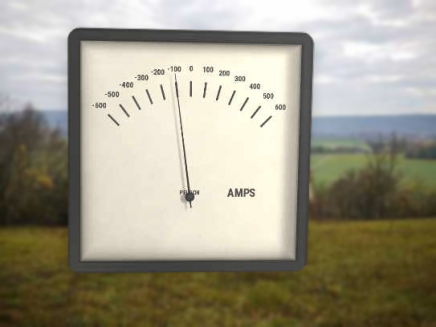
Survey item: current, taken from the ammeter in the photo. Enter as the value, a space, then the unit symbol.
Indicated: -100 A
